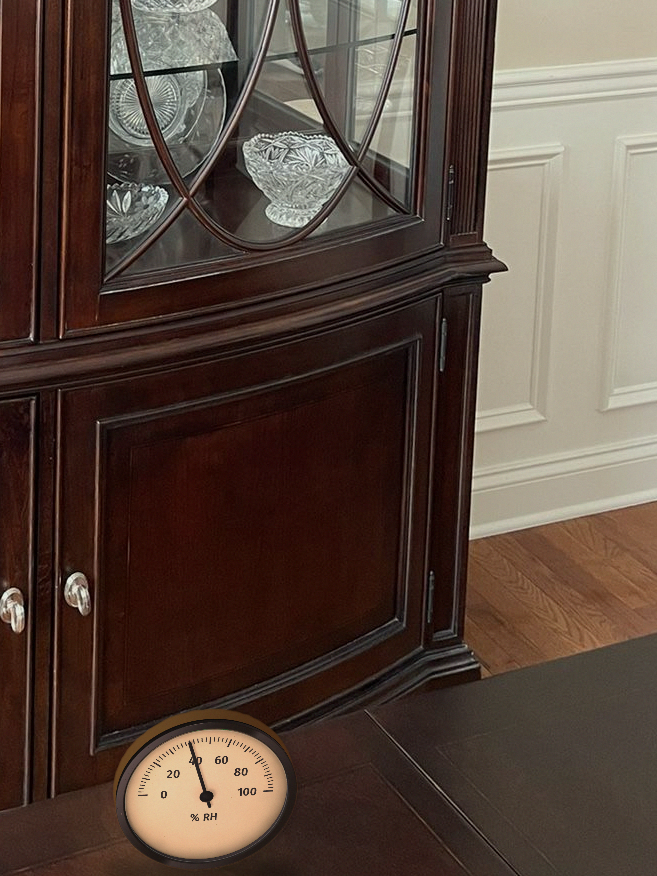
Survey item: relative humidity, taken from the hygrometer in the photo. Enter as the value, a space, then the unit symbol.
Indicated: 40 %
